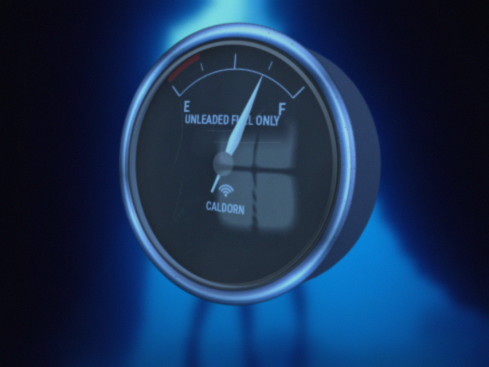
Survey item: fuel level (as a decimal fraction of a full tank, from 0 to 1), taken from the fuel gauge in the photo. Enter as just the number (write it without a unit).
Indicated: 0.75
